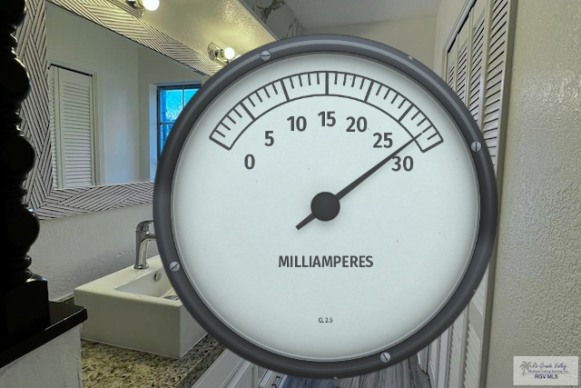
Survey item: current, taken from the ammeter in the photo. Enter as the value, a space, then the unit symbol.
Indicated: 28 mA
